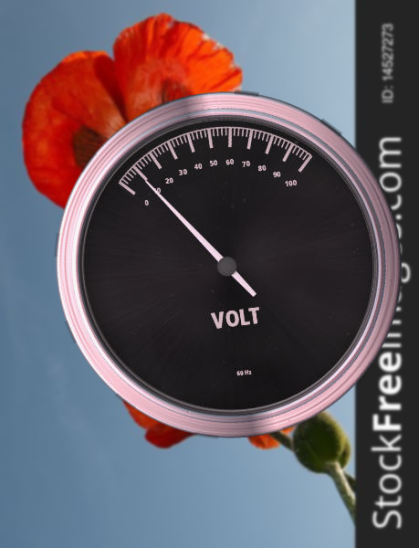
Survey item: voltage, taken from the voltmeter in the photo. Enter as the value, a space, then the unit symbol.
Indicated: 10 V
